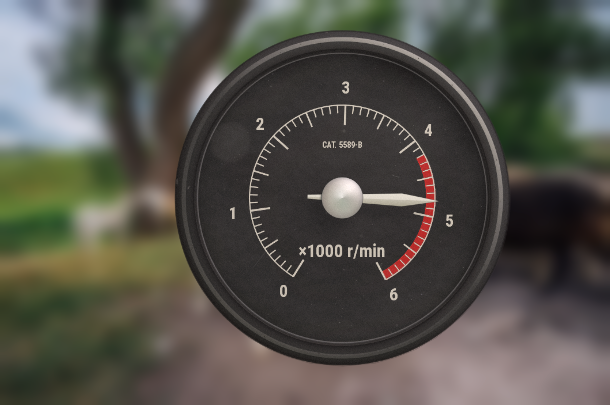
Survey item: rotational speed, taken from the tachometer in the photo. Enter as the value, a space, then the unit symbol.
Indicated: 4800 rpm
